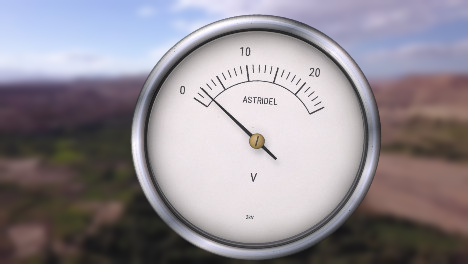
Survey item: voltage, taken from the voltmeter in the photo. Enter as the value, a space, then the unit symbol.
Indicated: 2 V
